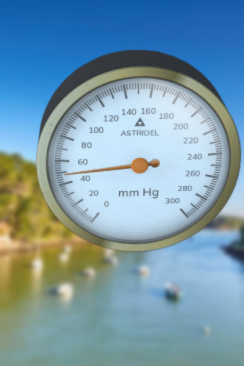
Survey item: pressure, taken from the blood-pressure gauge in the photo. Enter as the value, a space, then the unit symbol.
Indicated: 50 mmHg
